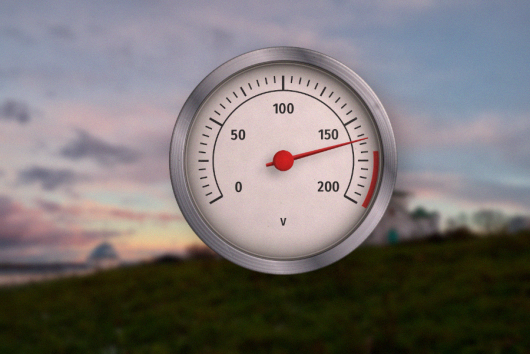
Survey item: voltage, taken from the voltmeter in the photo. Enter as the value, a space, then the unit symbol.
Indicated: 162.5 V
